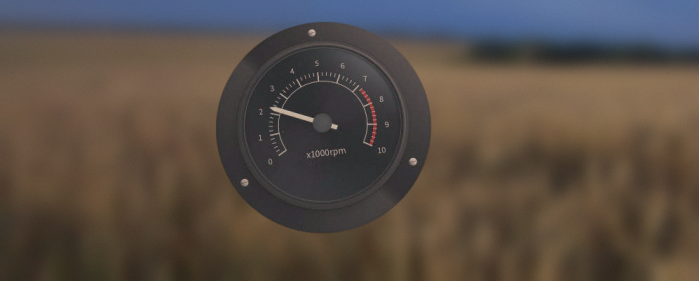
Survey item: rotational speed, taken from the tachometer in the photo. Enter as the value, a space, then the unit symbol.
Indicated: 2200 rpm
